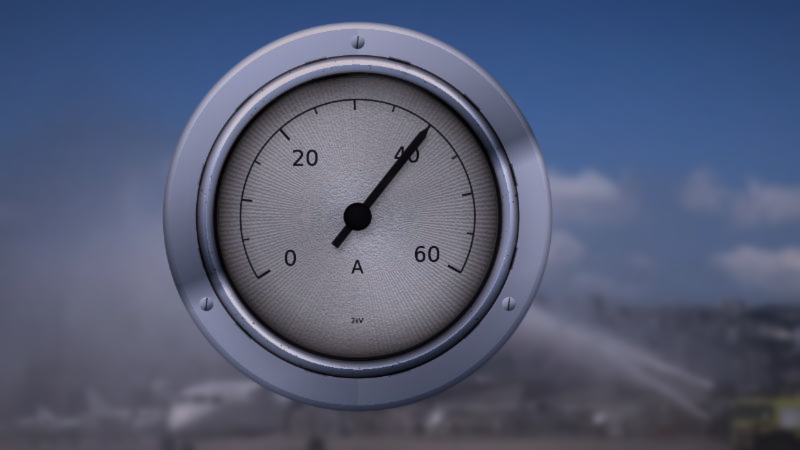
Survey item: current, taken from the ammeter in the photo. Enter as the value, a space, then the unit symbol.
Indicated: 40 A
